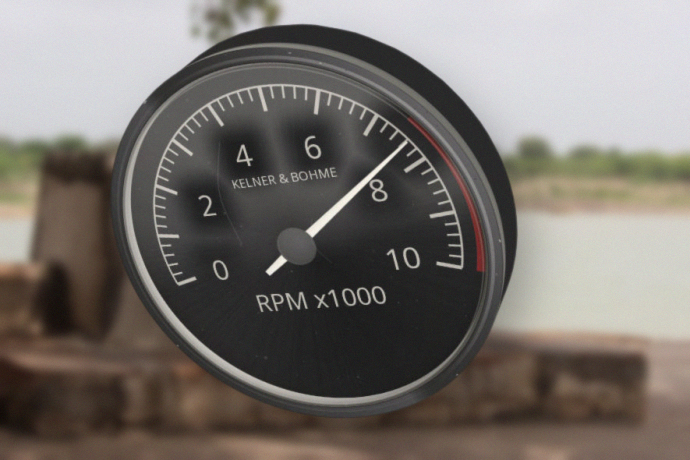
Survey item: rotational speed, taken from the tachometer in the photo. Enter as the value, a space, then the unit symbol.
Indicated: 7600 rpm
